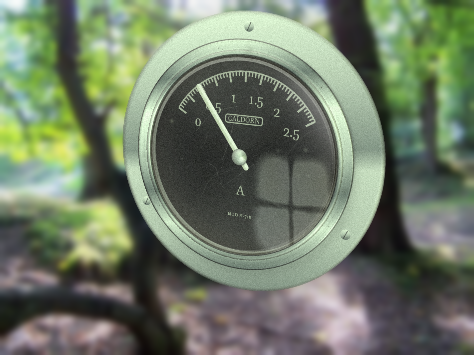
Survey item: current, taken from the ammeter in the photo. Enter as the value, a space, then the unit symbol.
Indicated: 0.5 A
